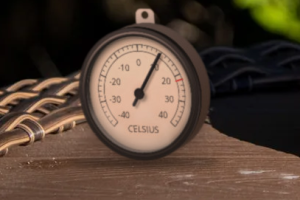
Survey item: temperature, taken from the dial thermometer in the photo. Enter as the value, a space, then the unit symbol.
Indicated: 10 °C
